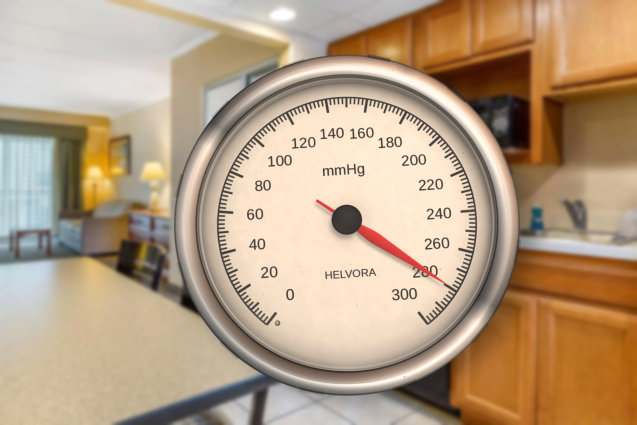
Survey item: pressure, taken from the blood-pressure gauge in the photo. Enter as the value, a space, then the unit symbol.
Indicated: 280 mmHg
